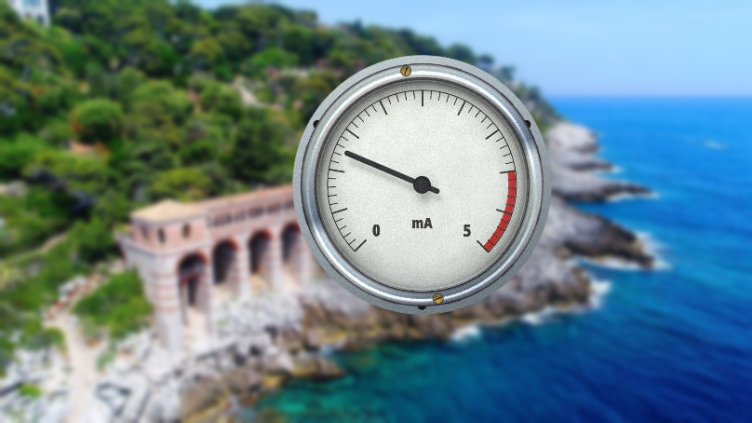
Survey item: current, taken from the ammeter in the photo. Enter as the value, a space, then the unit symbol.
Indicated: 1.25 mA
